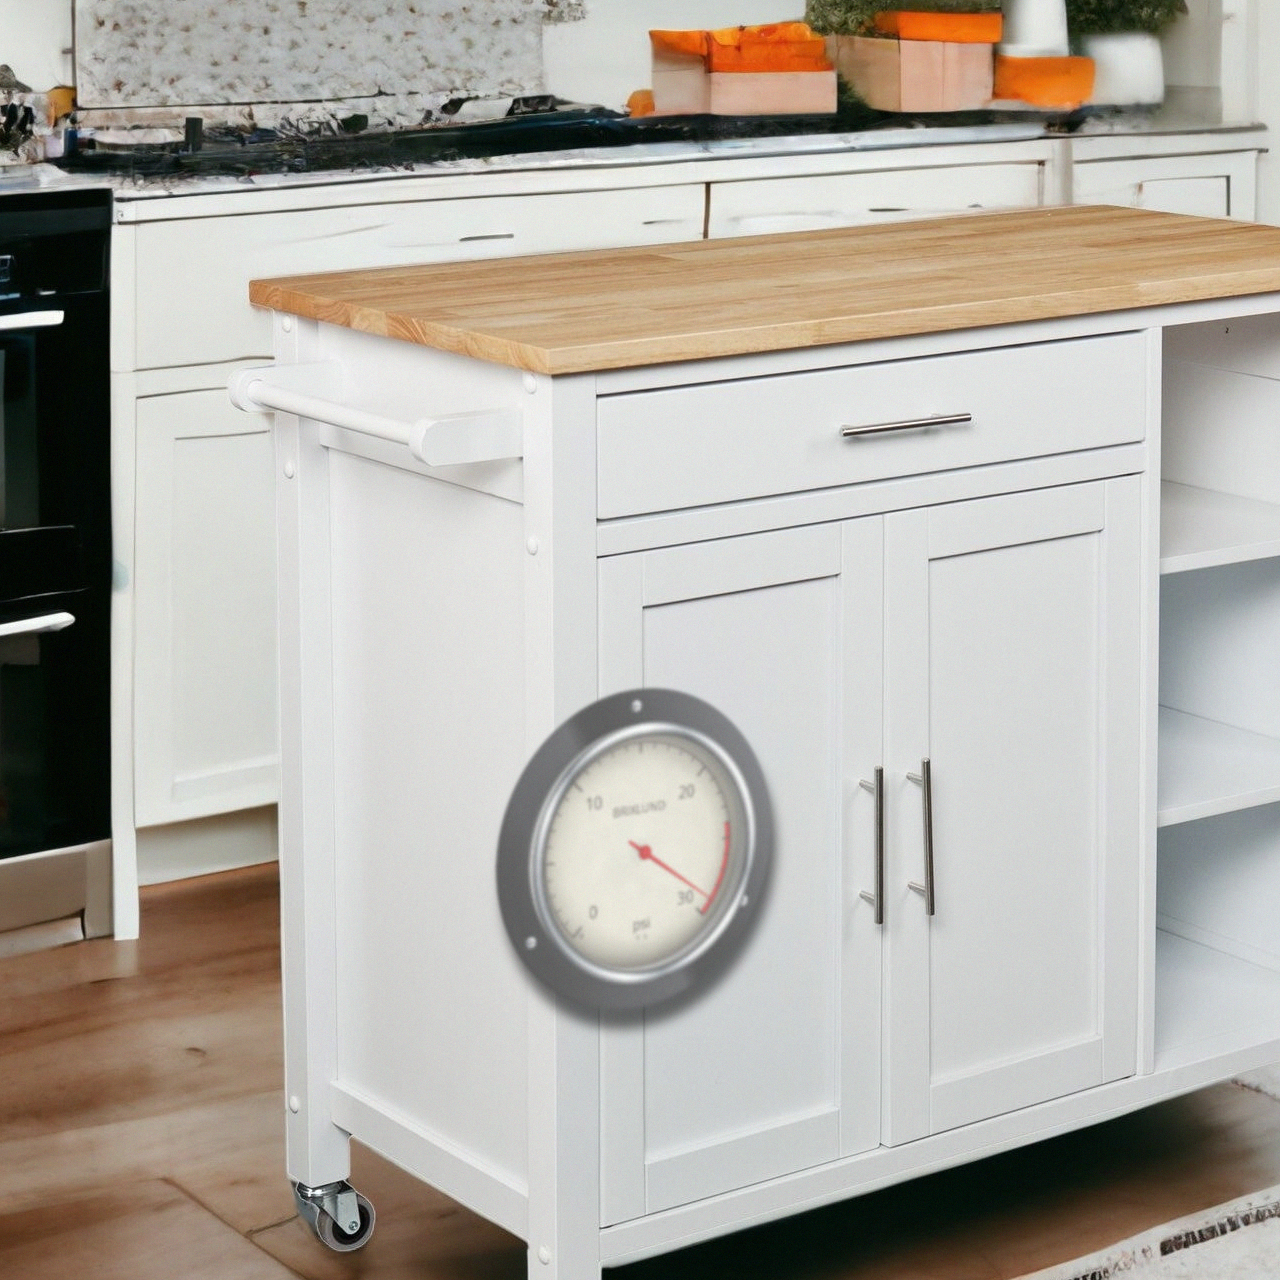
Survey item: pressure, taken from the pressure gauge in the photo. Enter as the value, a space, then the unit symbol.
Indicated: 29 psi
